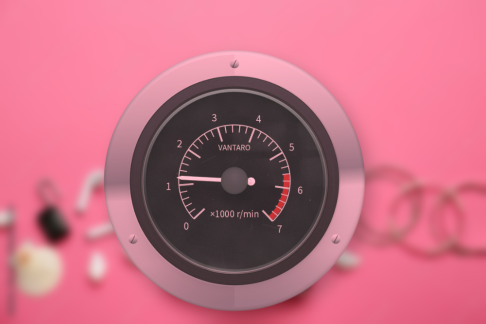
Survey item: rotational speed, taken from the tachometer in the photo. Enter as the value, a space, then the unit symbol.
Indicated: 1200 rpm
